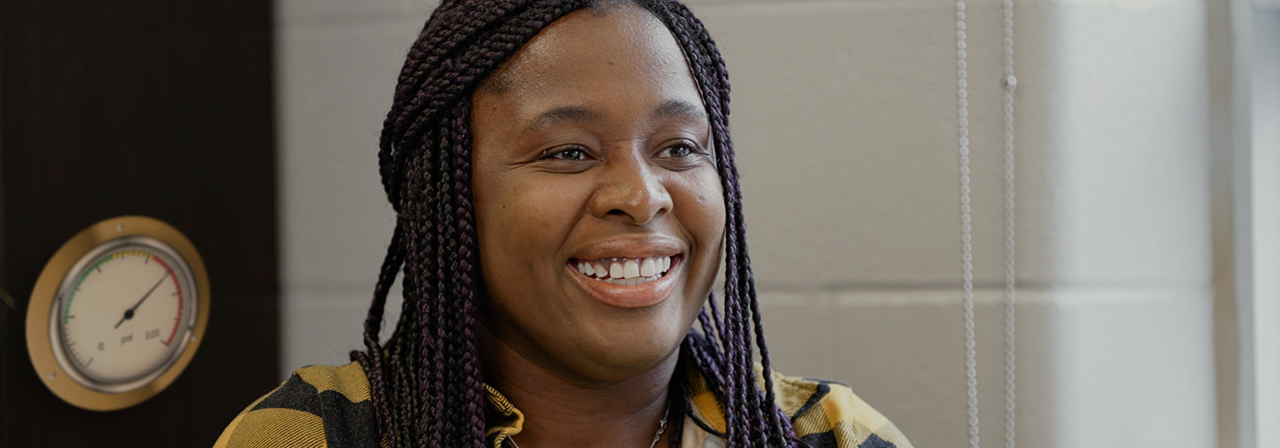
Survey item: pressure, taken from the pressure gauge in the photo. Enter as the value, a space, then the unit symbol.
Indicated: 70 psi
